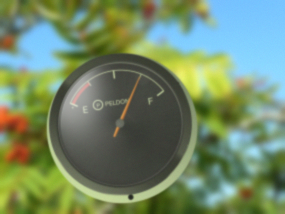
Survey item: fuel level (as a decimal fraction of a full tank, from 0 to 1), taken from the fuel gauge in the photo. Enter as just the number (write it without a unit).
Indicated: 0.75
